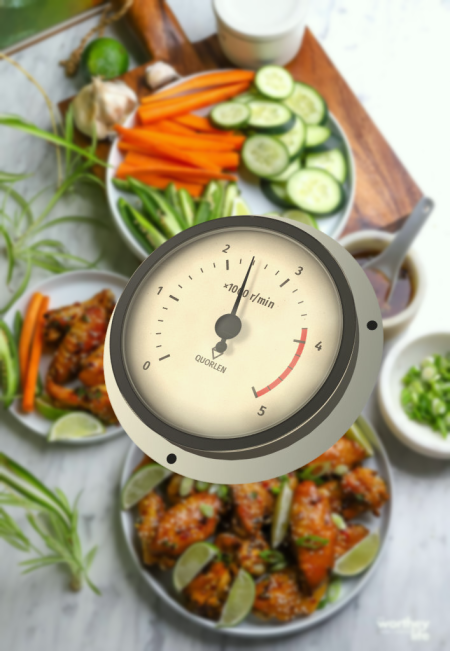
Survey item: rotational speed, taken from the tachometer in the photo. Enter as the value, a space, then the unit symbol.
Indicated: 2400 rpm
